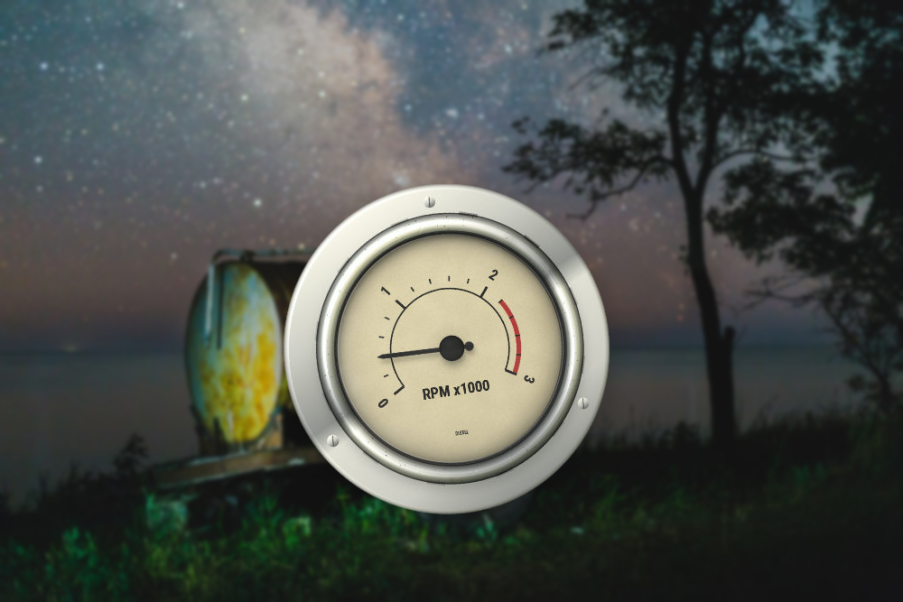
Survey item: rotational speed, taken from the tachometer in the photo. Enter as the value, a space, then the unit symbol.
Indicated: 400 rpm
